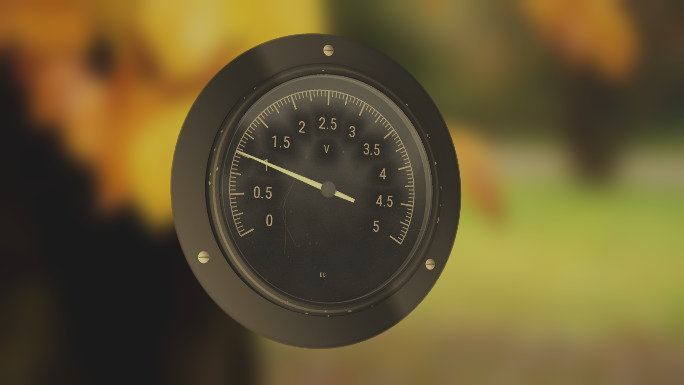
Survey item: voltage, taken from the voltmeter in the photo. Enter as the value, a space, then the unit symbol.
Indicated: 1 V
